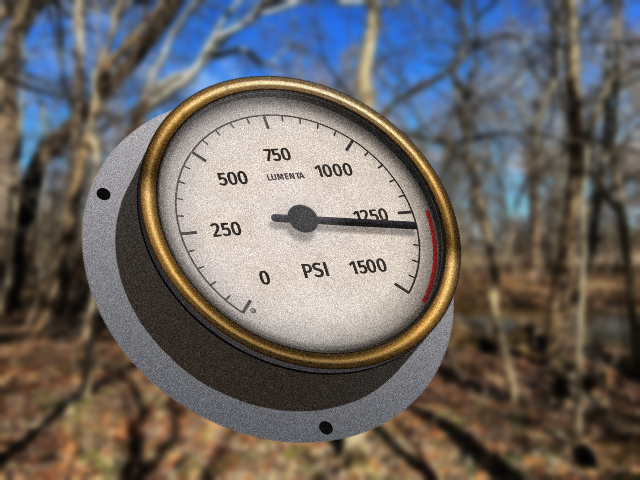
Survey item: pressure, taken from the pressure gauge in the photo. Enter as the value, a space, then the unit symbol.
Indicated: 1300 psi
